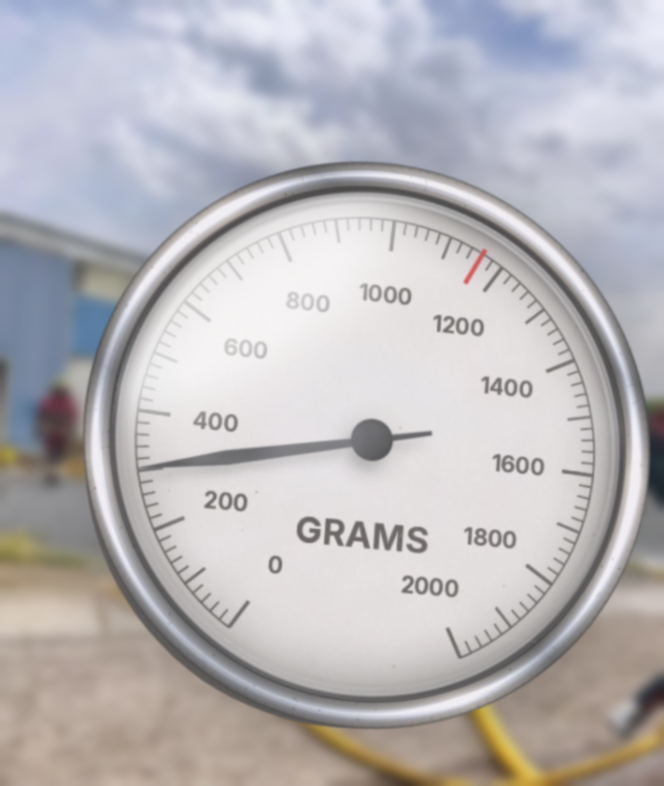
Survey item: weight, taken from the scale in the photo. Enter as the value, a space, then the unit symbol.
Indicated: 300 g
